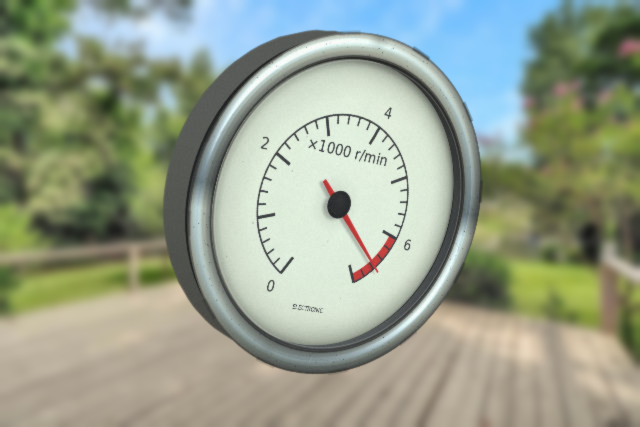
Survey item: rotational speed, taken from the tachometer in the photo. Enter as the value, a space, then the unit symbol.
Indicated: 6600 rpm
